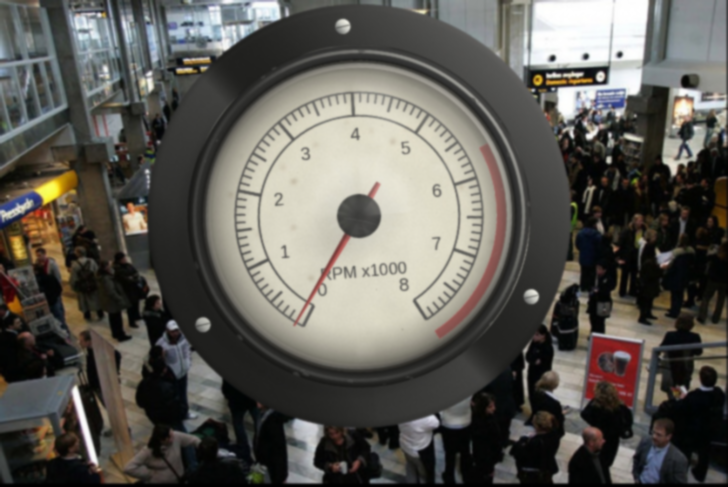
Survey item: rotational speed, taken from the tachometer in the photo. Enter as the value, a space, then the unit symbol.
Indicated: 100 rpm
